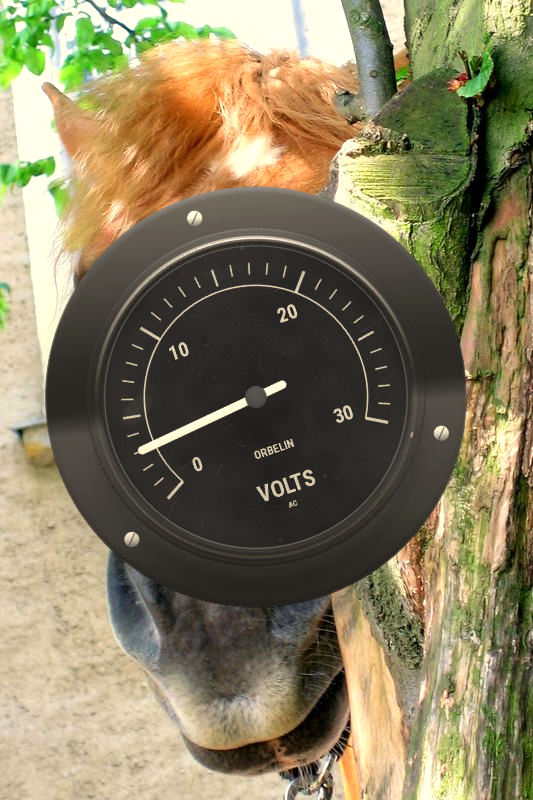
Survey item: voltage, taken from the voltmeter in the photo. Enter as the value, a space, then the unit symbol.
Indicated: 3 V
